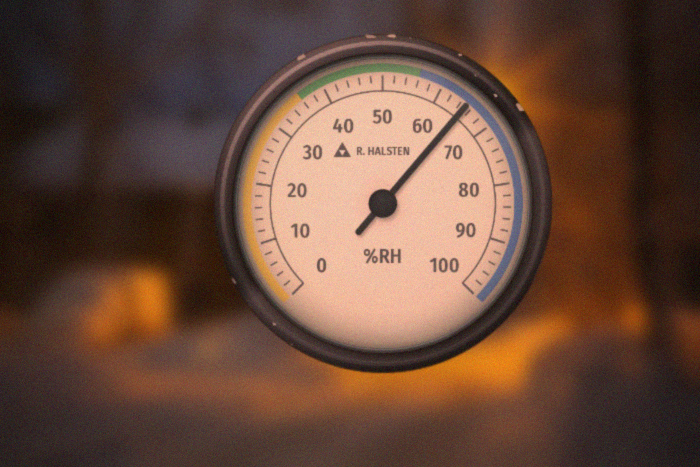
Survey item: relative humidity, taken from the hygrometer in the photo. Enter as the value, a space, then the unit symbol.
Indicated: 65 %
